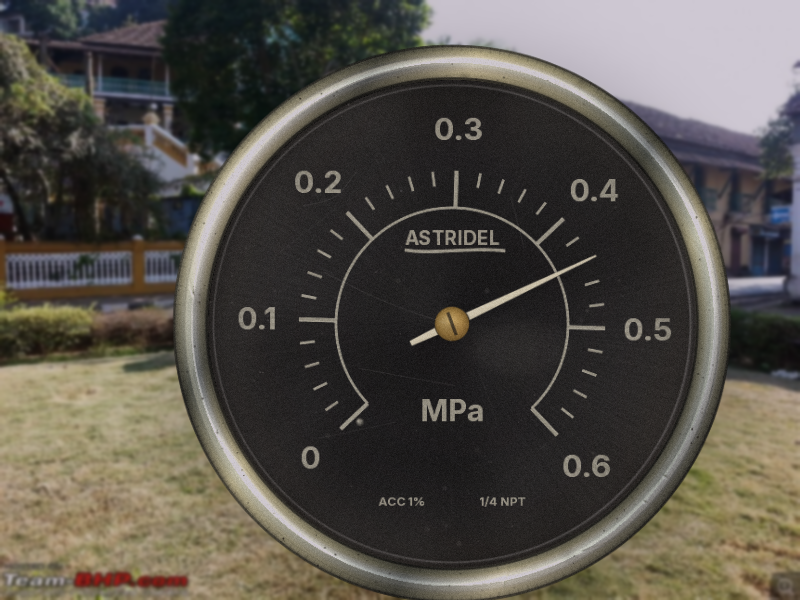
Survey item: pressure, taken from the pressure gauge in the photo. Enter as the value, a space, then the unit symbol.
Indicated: 0.44 MPa
